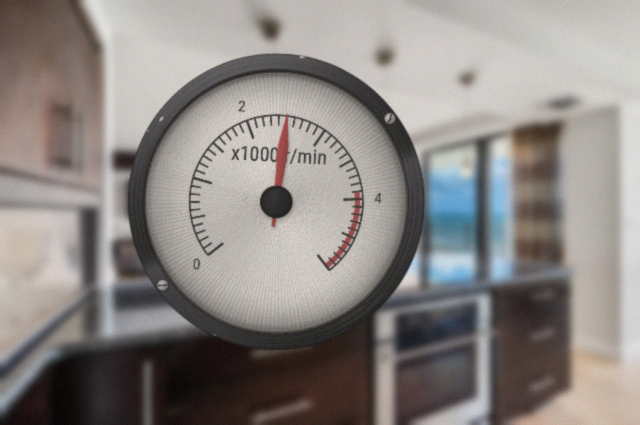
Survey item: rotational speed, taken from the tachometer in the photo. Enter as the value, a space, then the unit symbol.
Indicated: 2500 rpm
